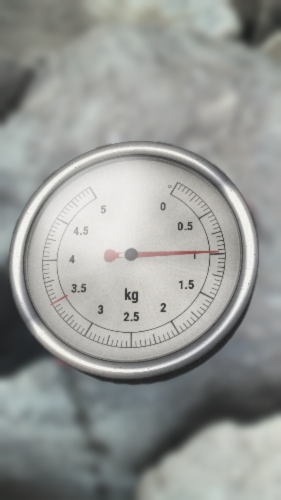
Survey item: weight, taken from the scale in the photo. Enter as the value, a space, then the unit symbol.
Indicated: 1 kg
